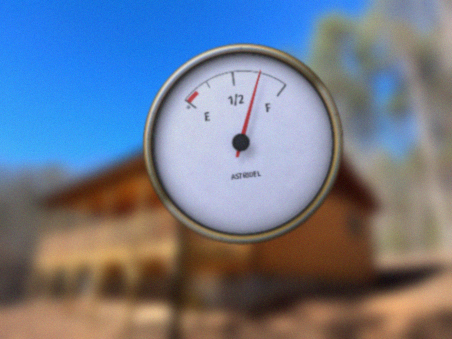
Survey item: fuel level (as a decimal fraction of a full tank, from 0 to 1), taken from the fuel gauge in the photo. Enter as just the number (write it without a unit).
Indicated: 0.75
